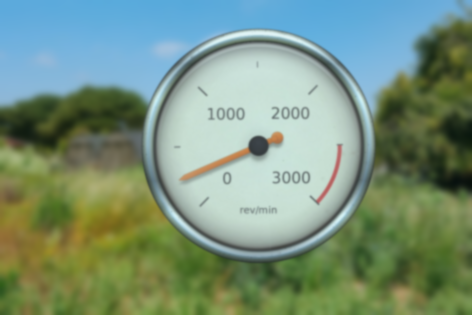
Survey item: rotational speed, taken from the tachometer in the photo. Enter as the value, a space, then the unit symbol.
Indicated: 250 rpm
